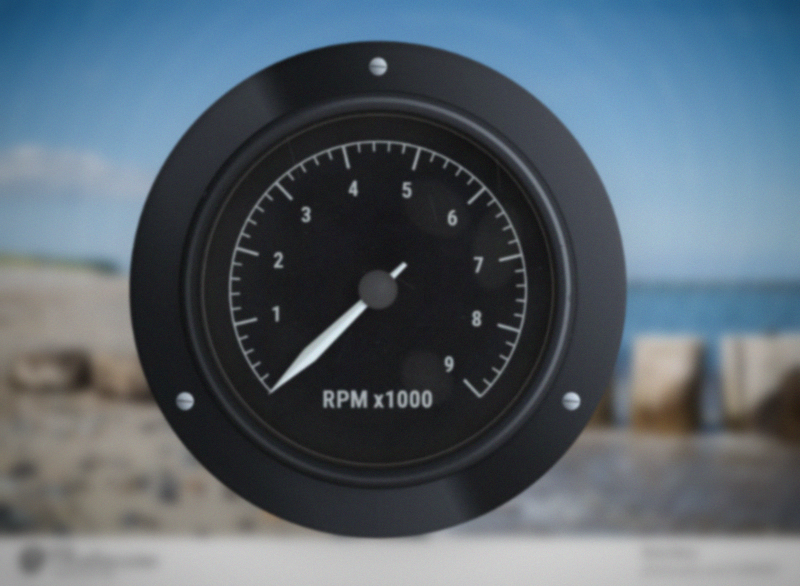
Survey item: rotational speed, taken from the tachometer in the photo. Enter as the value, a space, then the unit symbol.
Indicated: 0 rpm
